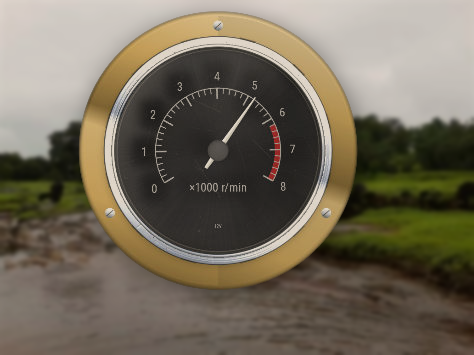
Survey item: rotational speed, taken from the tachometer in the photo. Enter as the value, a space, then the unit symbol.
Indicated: 5200 rpm
